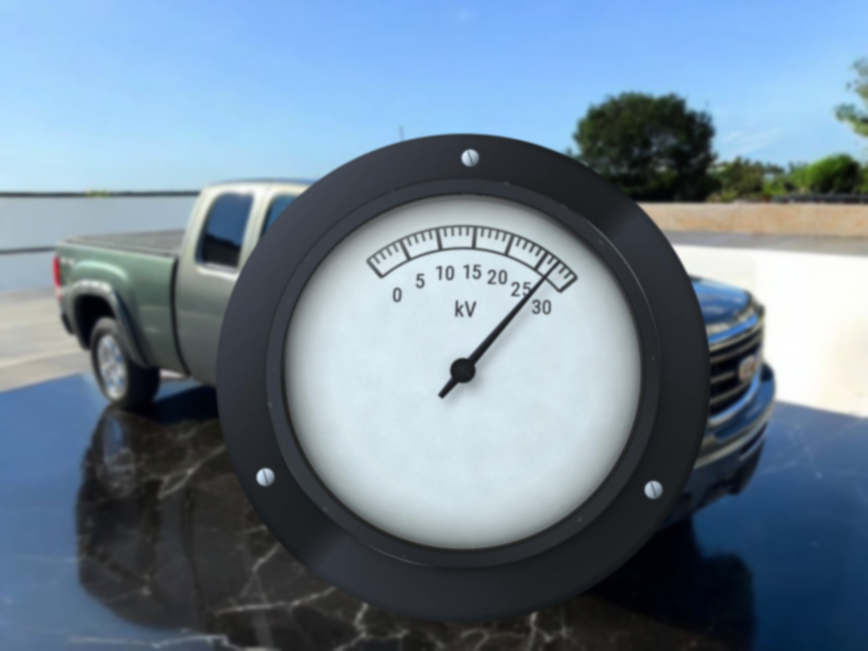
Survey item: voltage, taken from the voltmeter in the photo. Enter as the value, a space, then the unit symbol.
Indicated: 27 kV
